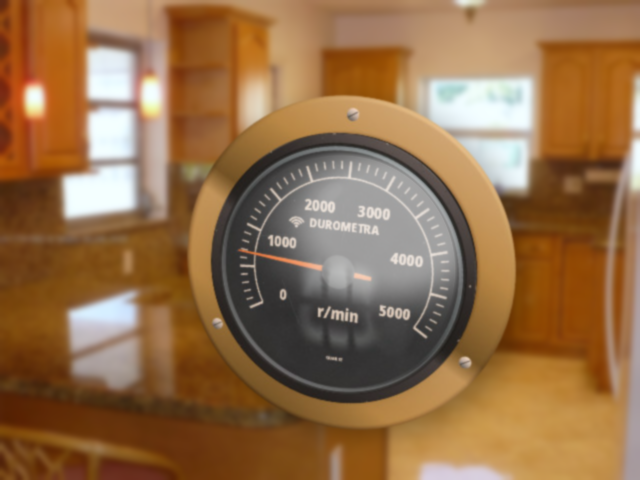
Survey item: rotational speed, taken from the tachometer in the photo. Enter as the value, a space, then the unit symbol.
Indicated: 700 rpm
